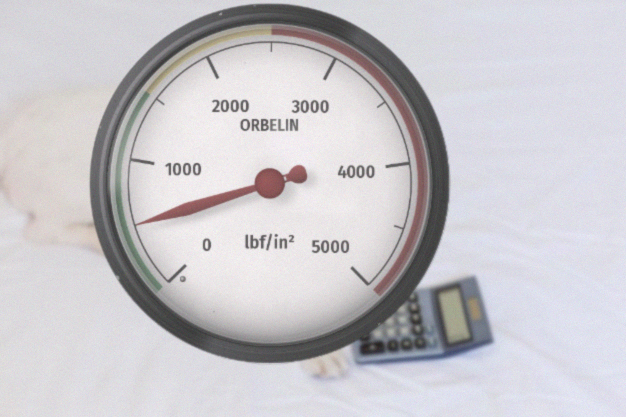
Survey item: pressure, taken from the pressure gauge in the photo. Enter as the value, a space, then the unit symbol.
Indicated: 500 psi
